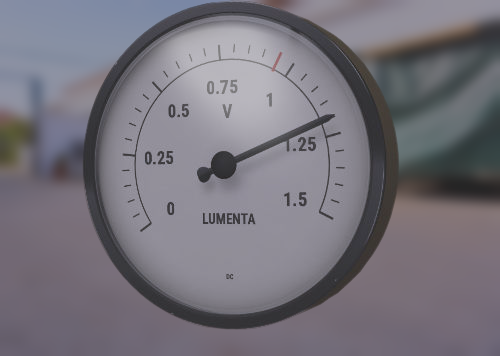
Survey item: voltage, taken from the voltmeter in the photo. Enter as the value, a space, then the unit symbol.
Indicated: 1.2 V
